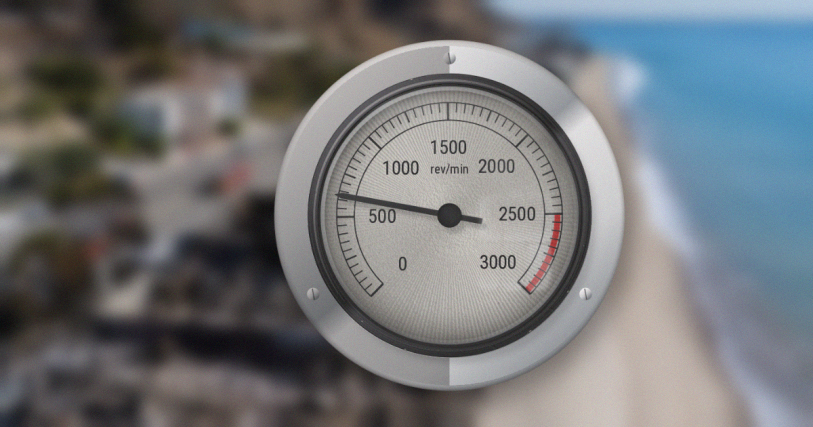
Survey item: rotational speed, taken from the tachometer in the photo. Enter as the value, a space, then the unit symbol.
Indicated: 625 rpm
